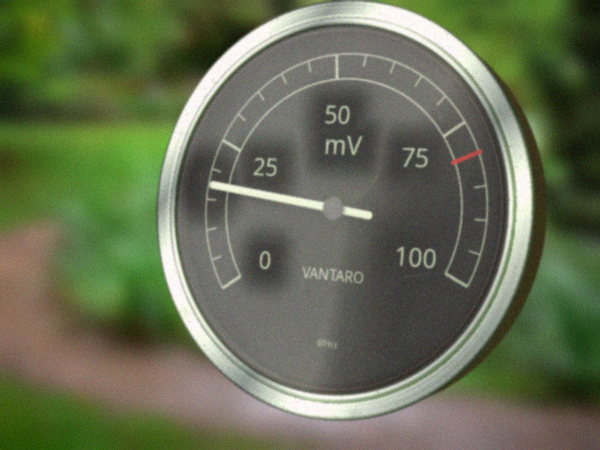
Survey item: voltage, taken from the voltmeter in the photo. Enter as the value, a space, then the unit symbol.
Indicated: 17.5 mV
